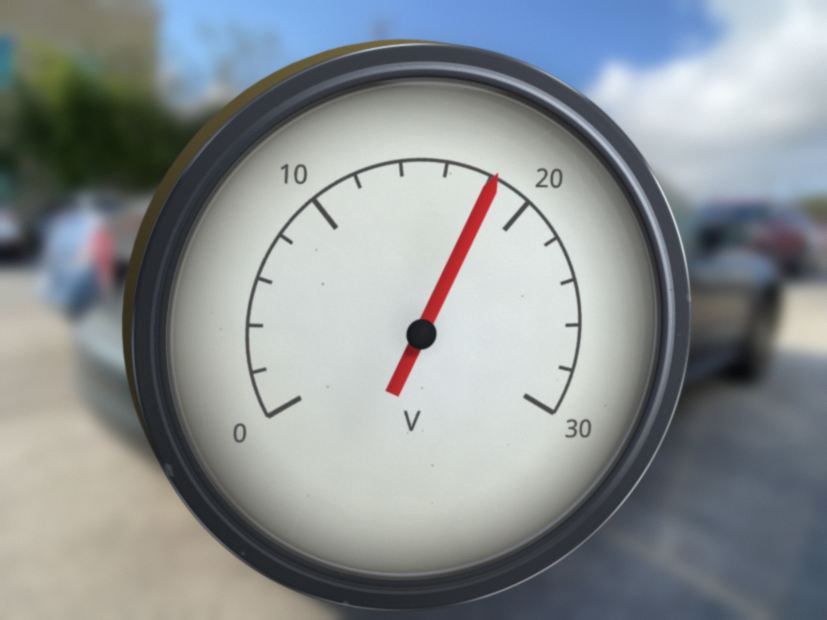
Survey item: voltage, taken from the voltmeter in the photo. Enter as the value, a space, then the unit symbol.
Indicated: 18 V
